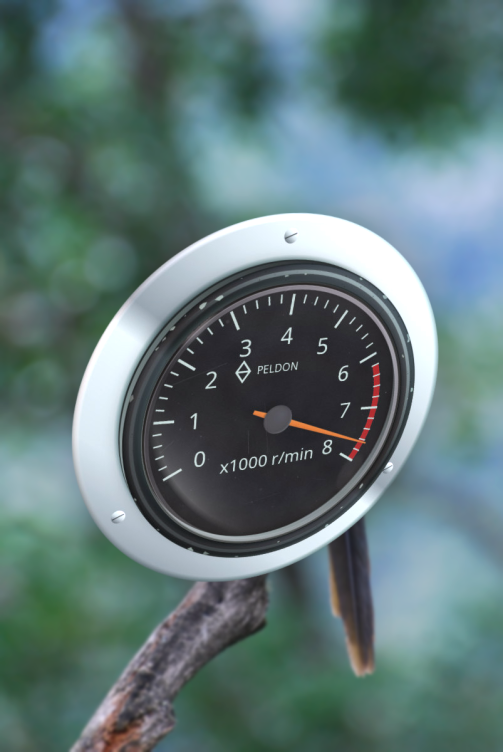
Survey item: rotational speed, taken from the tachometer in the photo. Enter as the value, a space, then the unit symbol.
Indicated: 7600 rpm
